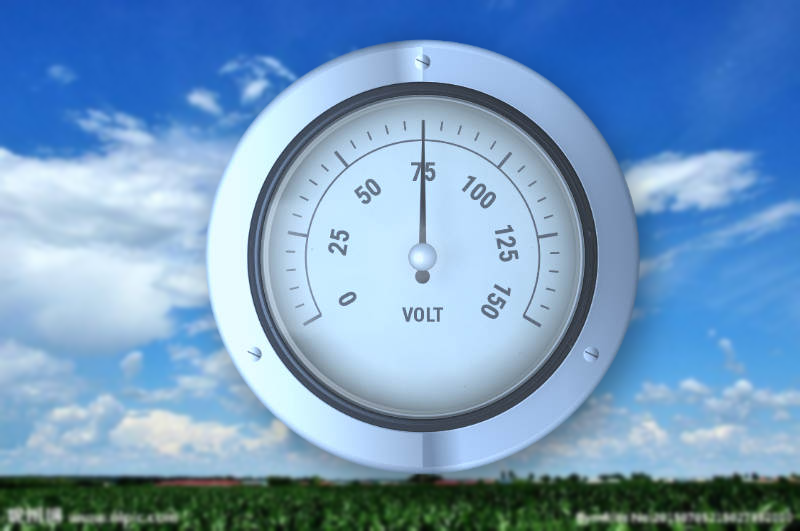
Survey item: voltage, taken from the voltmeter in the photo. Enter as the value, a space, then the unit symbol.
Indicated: 75 V
